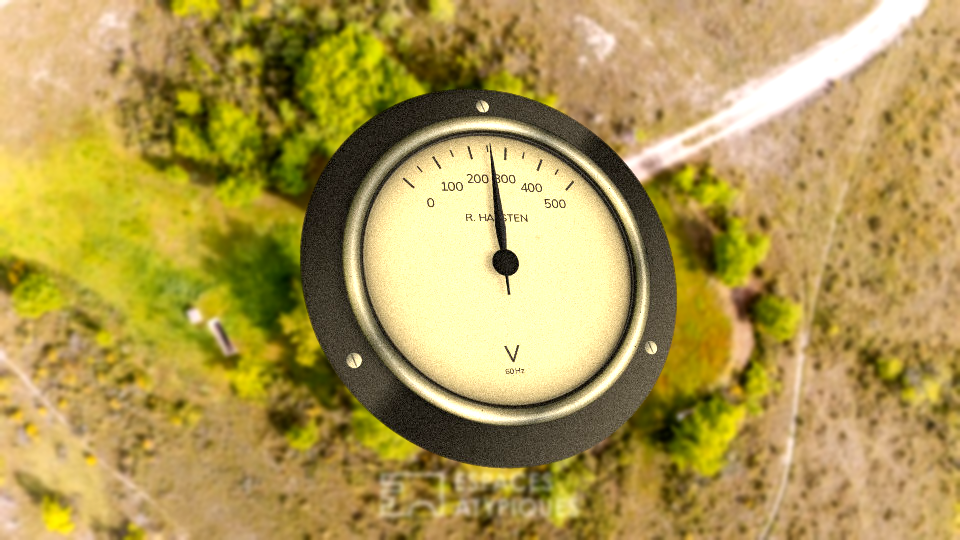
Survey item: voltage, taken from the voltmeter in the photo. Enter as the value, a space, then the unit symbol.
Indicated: 250 V
